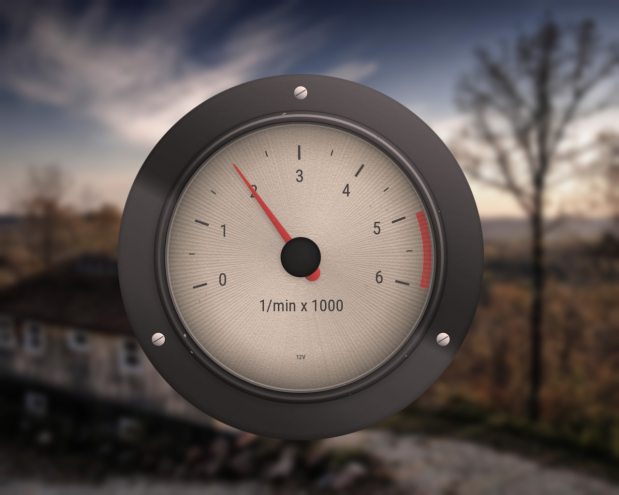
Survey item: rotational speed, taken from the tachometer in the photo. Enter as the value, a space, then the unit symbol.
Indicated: 2000 rpm
